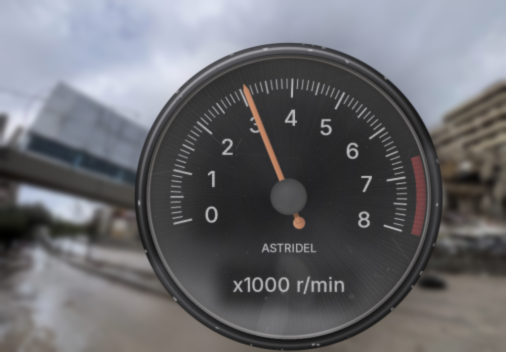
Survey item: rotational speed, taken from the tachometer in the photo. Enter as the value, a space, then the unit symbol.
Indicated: 3100 rpm
